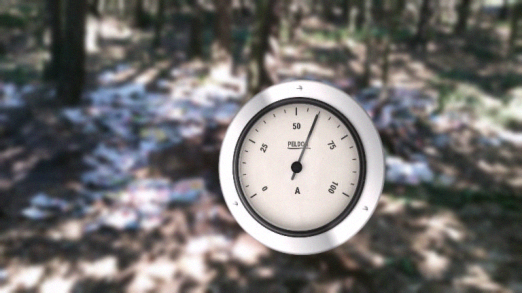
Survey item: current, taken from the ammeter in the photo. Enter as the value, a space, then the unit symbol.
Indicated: 60 A
